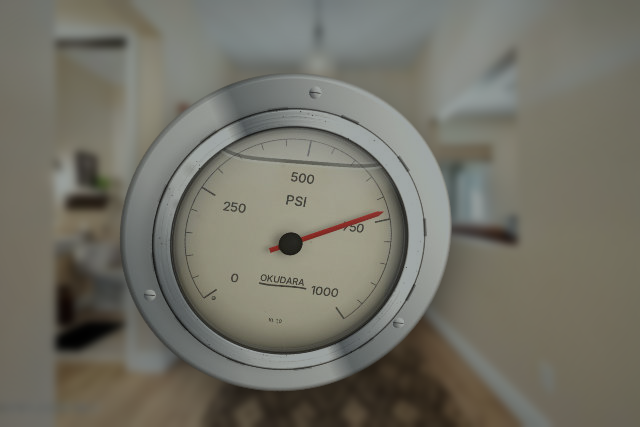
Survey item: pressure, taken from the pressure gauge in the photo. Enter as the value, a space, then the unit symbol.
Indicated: 725 psi
